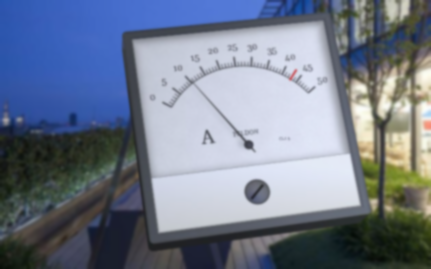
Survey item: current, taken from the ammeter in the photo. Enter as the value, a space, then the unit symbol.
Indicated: 10 A
